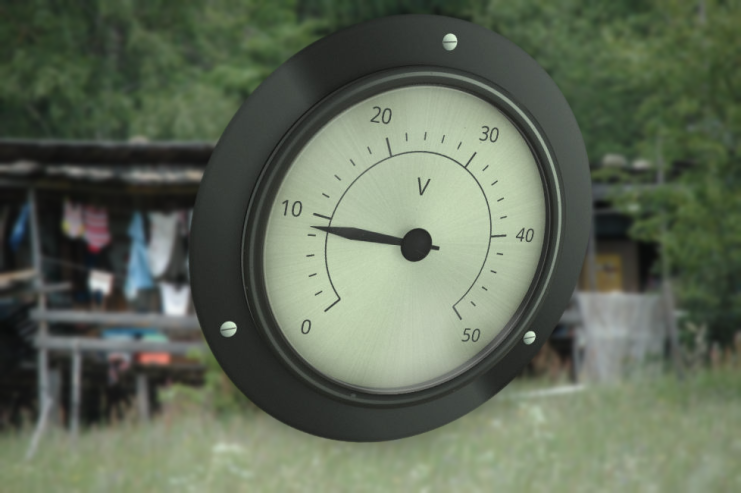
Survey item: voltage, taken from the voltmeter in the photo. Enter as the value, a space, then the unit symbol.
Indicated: 9 V
